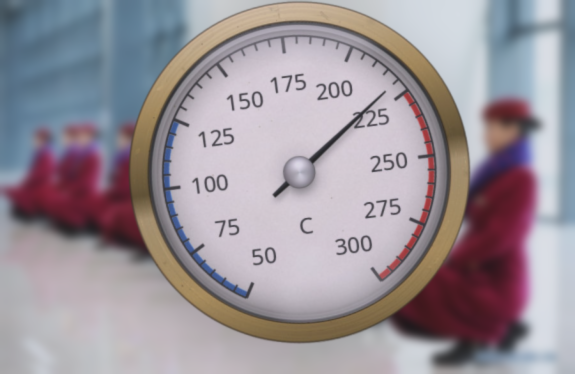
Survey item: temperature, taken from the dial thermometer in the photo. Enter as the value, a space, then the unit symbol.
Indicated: 220 °C
